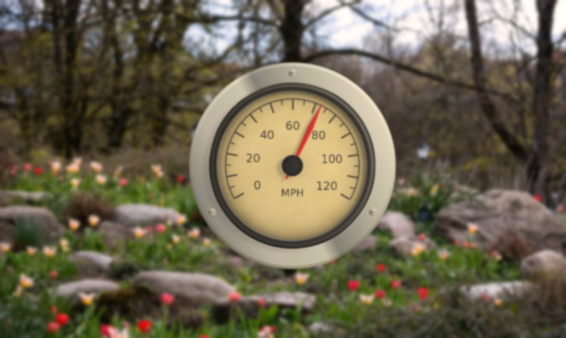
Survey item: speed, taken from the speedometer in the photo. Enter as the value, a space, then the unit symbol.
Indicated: 72.5 mph
